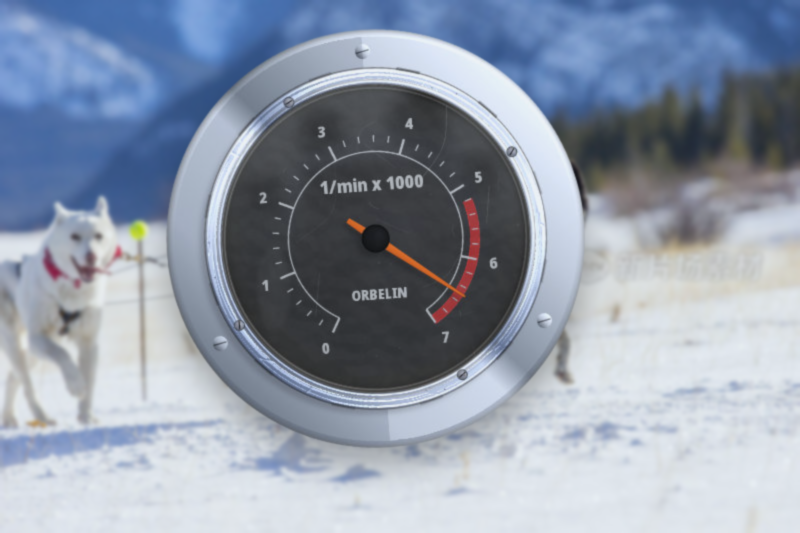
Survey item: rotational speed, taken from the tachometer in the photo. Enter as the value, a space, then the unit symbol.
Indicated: 6500 rpm
